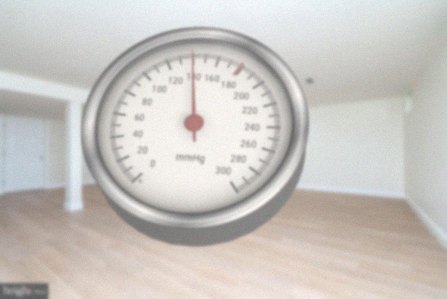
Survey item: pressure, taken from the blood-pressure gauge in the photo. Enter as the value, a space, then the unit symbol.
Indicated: 140 mmHg
